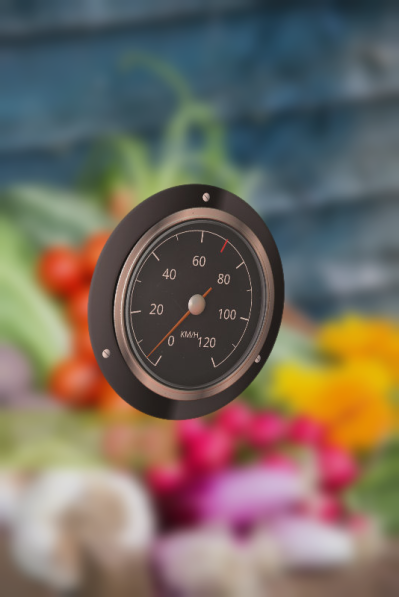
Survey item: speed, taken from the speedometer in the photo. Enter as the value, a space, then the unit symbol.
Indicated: 5 km/h
